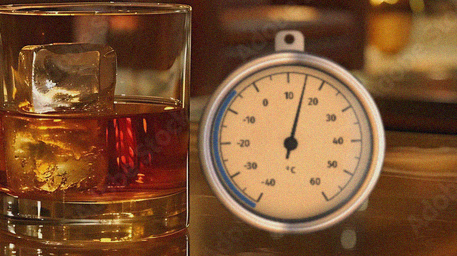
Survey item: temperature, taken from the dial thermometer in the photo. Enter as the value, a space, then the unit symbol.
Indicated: 15 °C
